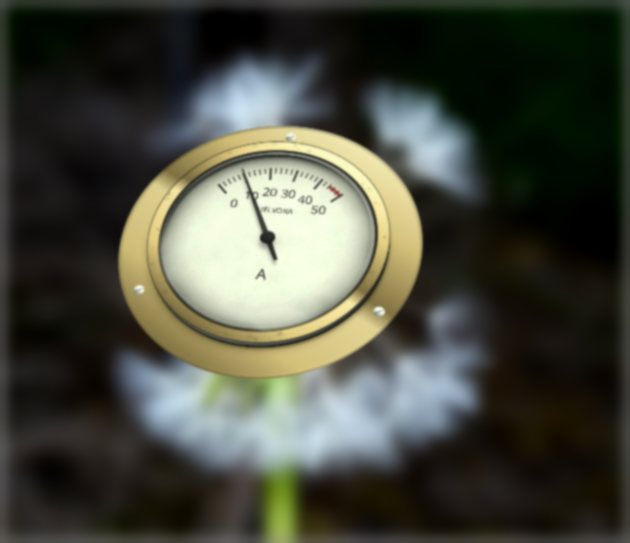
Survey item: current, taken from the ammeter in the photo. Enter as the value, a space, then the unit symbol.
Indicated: 10 A
